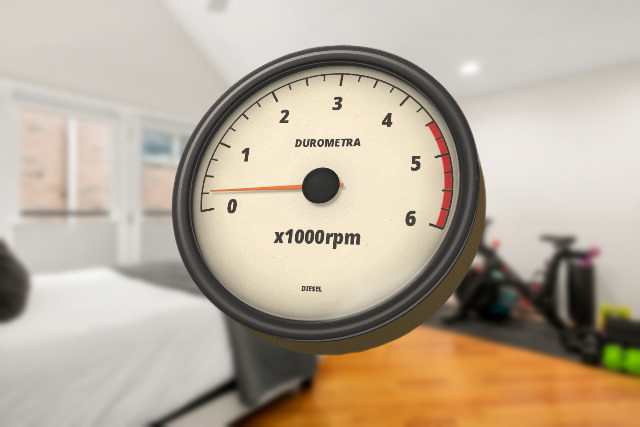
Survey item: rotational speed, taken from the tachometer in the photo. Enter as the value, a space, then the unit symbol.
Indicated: 250 rpm
